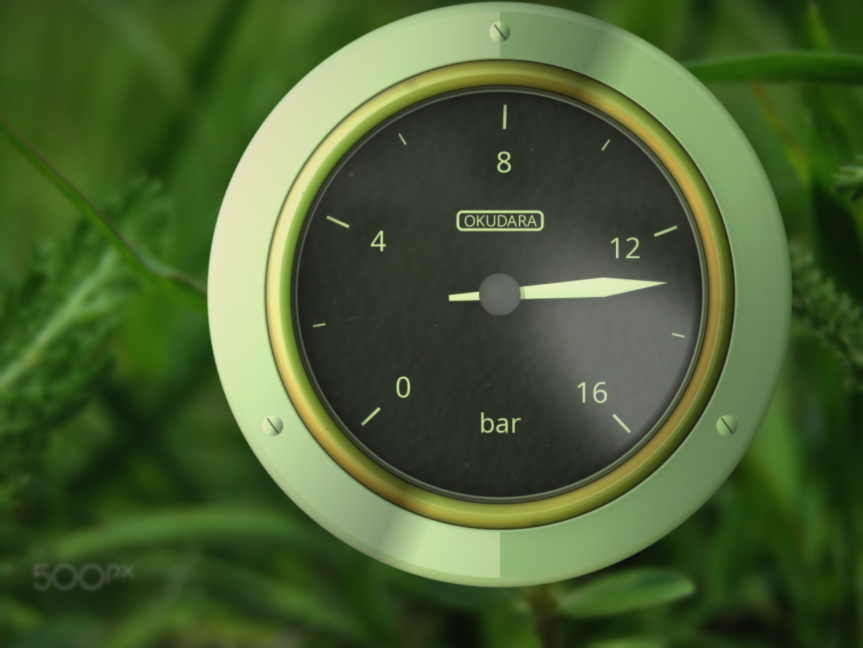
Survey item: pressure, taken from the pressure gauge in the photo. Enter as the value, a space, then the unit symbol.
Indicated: 13 bar
